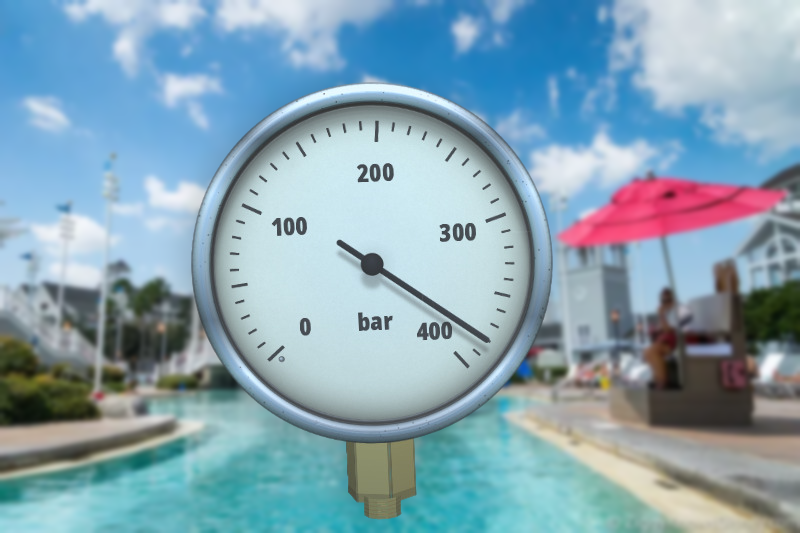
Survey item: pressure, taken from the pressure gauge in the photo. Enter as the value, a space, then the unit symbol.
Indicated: 380 bar
